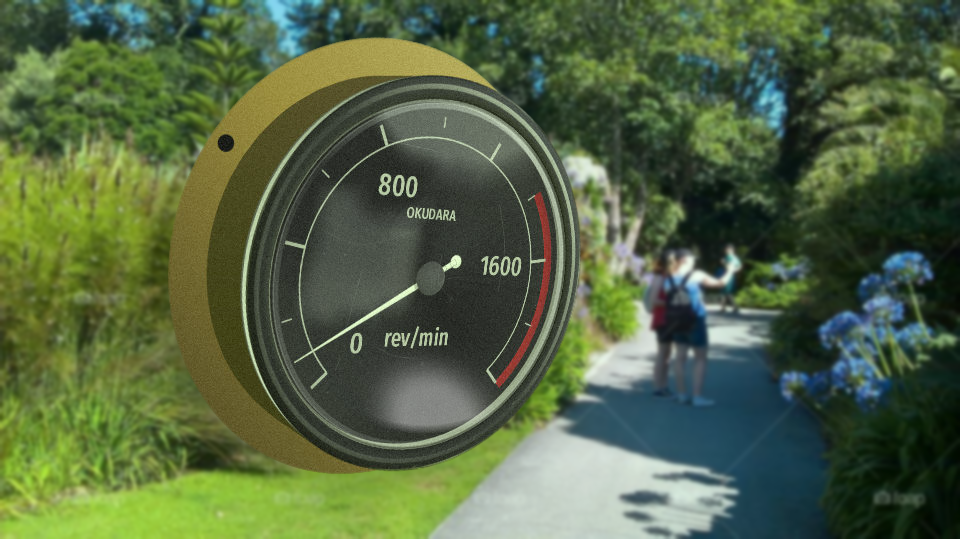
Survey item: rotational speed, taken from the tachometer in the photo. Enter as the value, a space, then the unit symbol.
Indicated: 100 rpm
